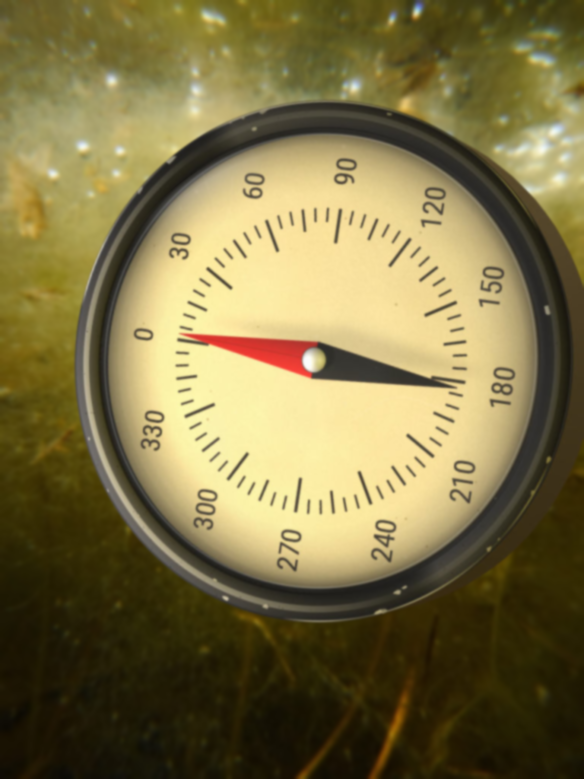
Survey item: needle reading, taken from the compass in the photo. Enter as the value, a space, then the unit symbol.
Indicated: 2.5 °
